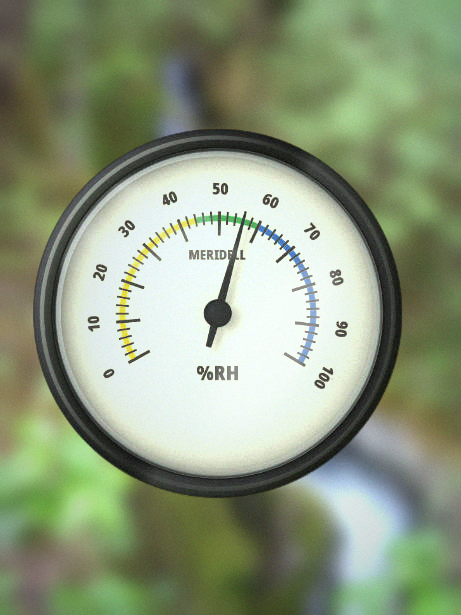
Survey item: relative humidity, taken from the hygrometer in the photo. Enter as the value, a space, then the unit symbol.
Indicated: 56 %
